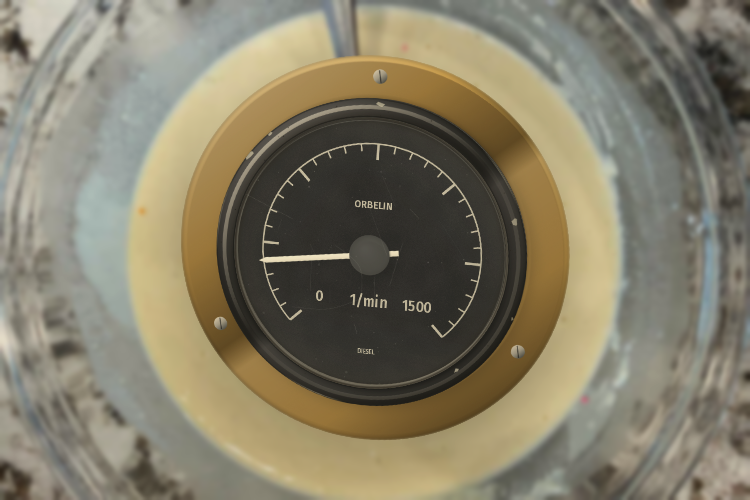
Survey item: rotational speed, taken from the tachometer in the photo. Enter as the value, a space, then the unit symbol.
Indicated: 200 rpm
